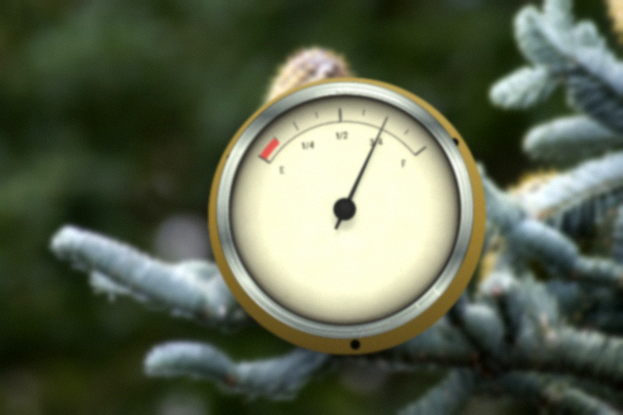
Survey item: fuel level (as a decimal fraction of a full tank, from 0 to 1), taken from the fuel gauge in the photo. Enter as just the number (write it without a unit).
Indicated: 0.75
